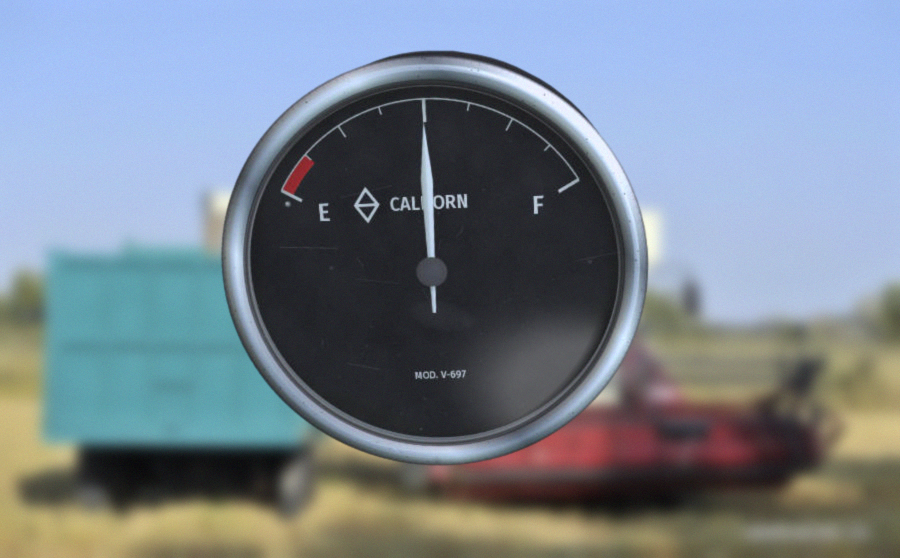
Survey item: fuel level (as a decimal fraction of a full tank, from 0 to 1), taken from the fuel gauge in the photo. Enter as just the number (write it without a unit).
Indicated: 0.5
